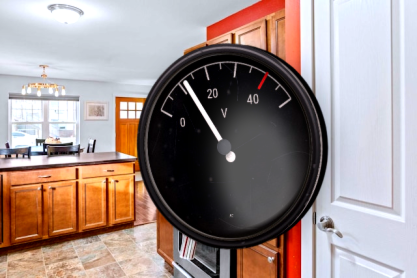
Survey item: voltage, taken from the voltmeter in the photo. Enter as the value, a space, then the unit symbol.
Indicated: 12.5 V
